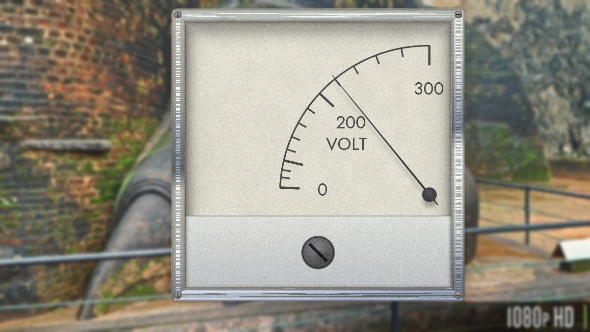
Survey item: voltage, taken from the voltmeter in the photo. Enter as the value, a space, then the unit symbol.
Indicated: 220 V
